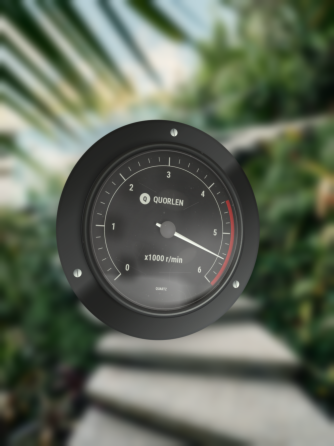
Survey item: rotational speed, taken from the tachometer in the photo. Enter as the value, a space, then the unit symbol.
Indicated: 5500 rpm
